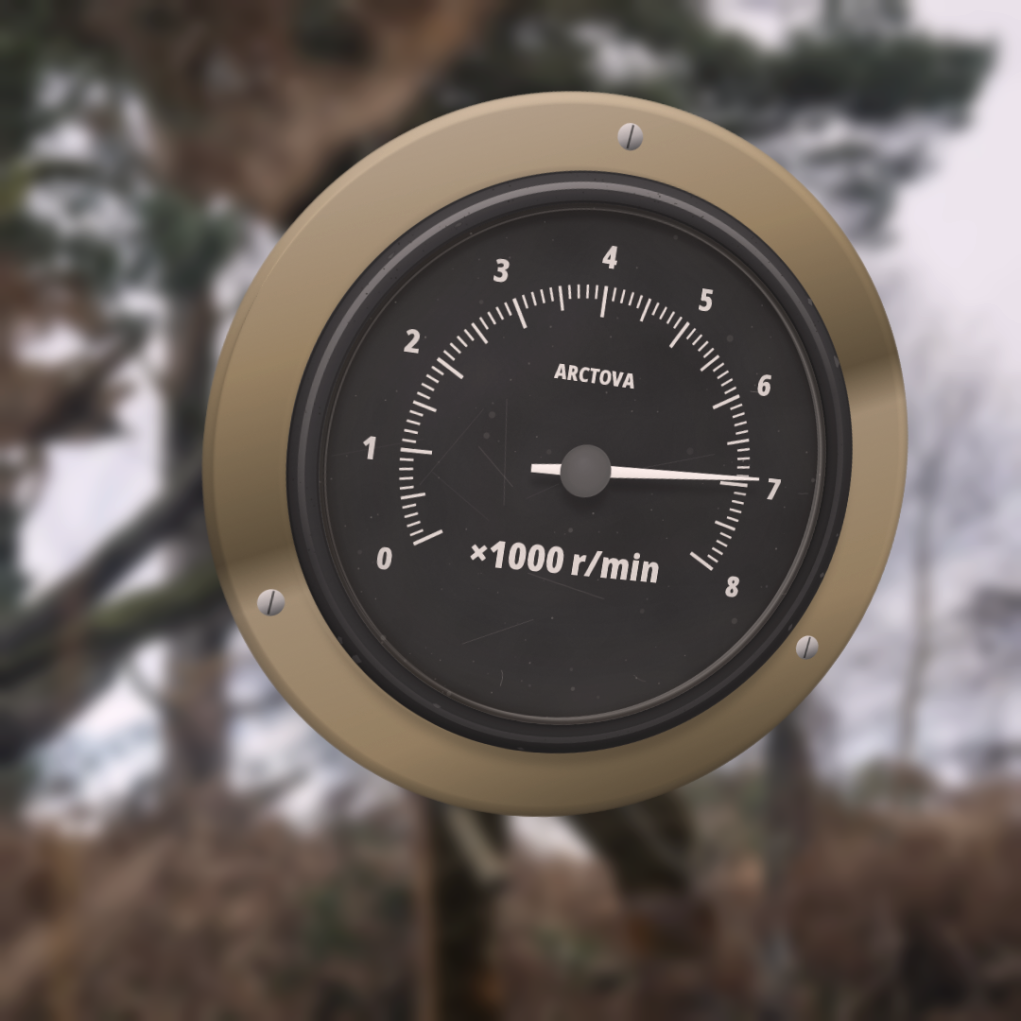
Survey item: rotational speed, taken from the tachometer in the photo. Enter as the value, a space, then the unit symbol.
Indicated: 6900 rpm
